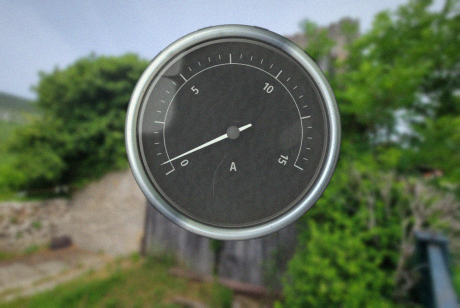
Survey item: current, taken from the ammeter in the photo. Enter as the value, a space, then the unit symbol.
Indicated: 0.5 A
